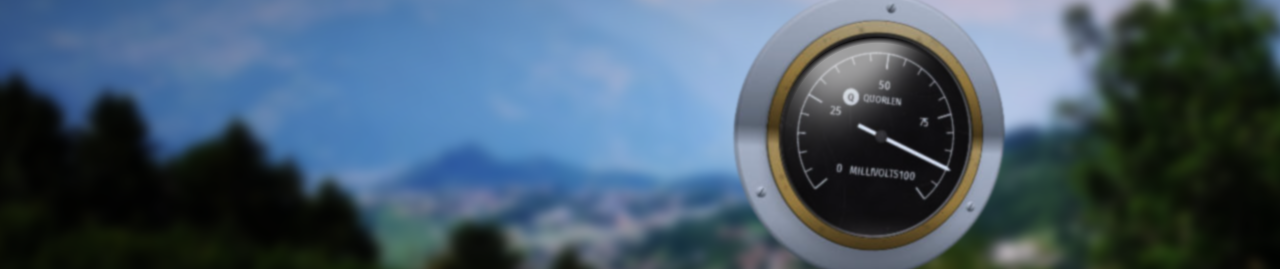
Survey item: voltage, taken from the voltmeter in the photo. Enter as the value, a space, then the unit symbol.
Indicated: 90 mV
